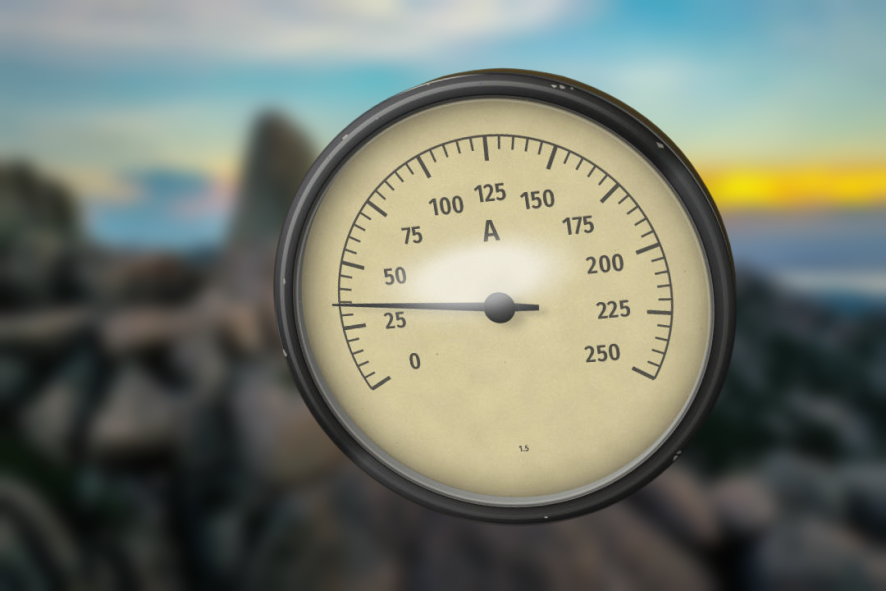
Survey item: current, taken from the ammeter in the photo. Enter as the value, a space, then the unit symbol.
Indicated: 35 A
